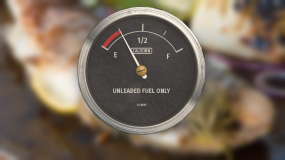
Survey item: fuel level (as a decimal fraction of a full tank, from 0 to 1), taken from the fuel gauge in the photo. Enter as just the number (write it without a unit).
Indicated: 0.25
